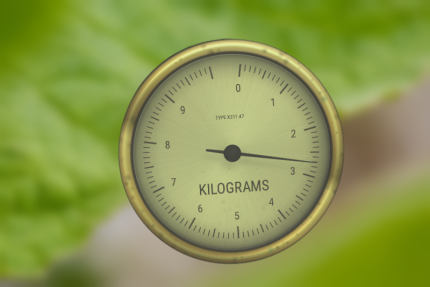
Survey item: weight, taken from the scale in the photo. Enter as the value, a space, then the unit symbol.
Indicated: 2.7 kg
